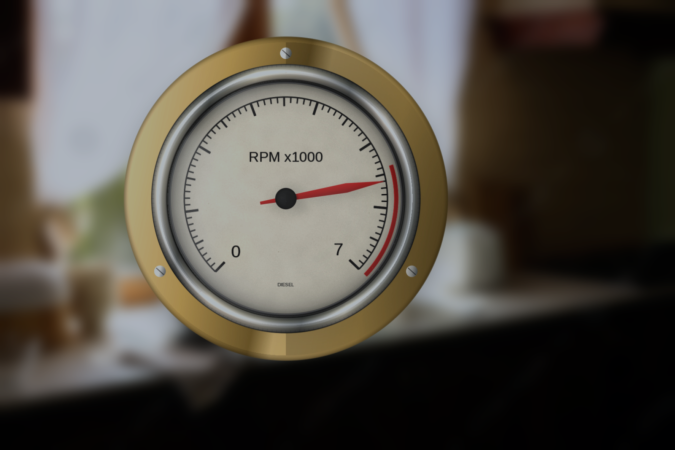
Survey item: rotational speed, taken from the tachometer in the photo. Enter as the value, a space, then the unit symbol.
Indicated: 5600 rpm
